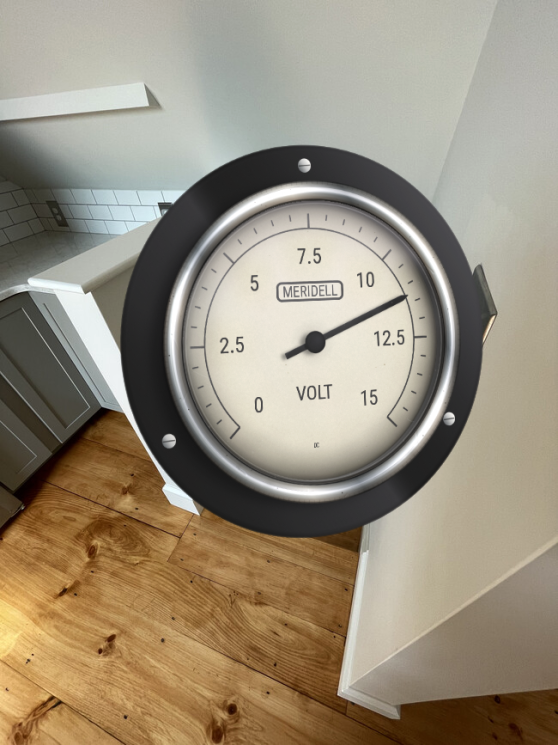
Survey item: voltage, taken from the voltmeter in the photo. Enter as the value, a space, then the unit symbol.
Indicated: 11.25 V
